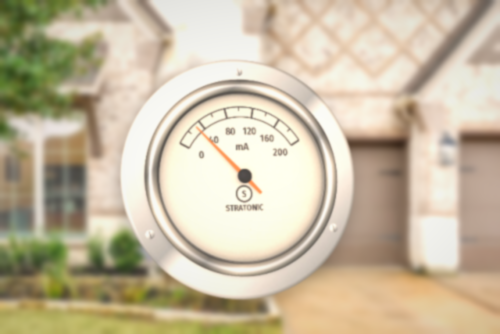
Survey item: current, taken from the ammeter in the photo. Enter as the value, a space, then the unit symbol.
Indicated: 30 mA
